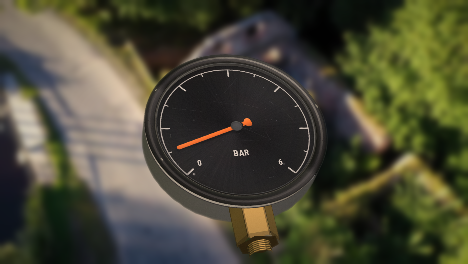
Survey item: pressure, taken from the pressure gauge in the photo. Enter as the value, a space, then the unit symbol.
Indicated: 0.5 bar
